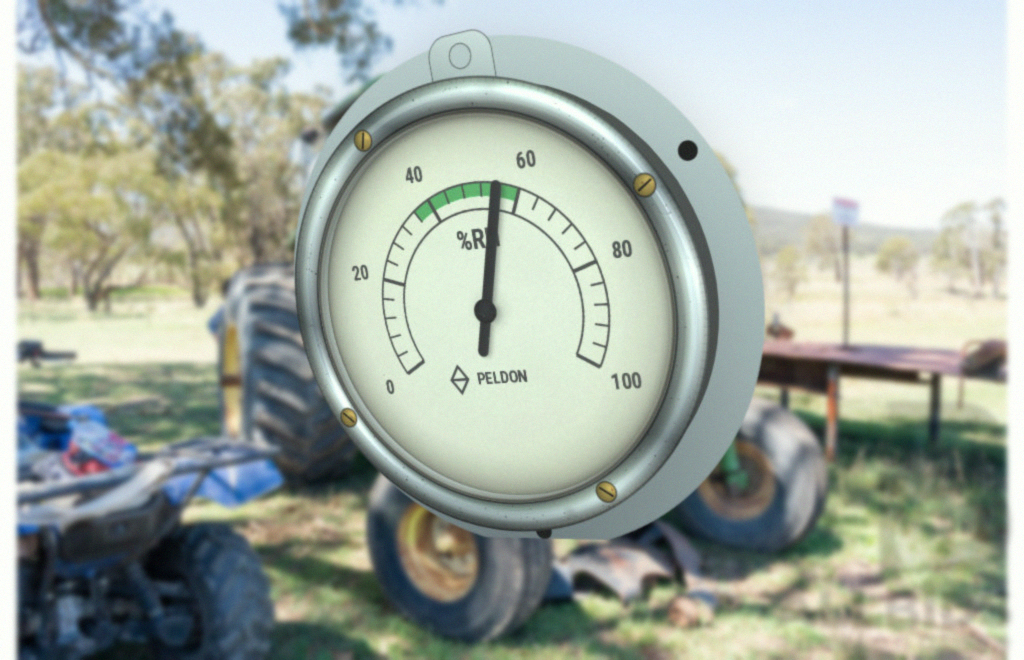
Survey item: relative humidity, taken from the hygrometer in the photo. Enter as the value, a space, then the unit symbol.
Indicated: 56 %
